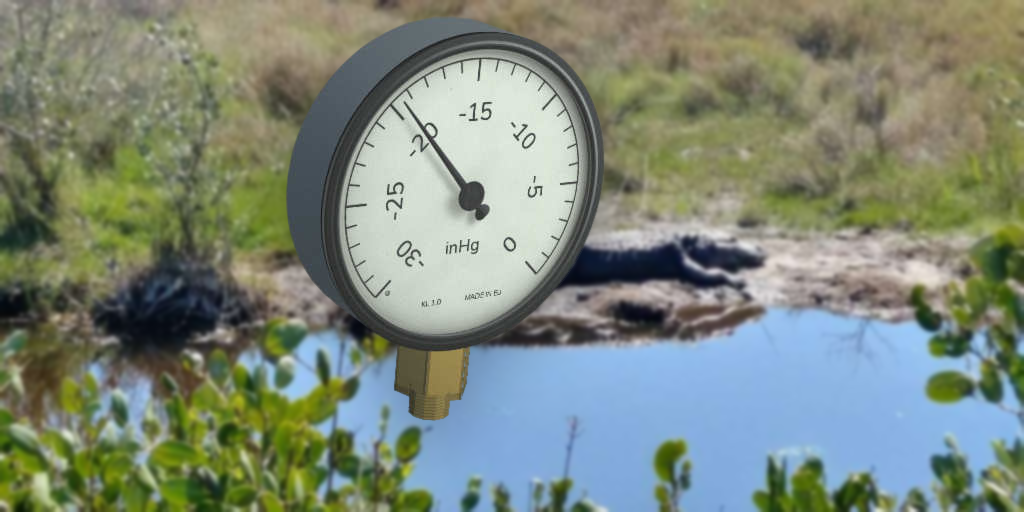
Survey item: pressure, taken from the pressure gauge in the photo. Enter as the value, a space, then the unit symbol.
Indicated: -19.5 inHg
